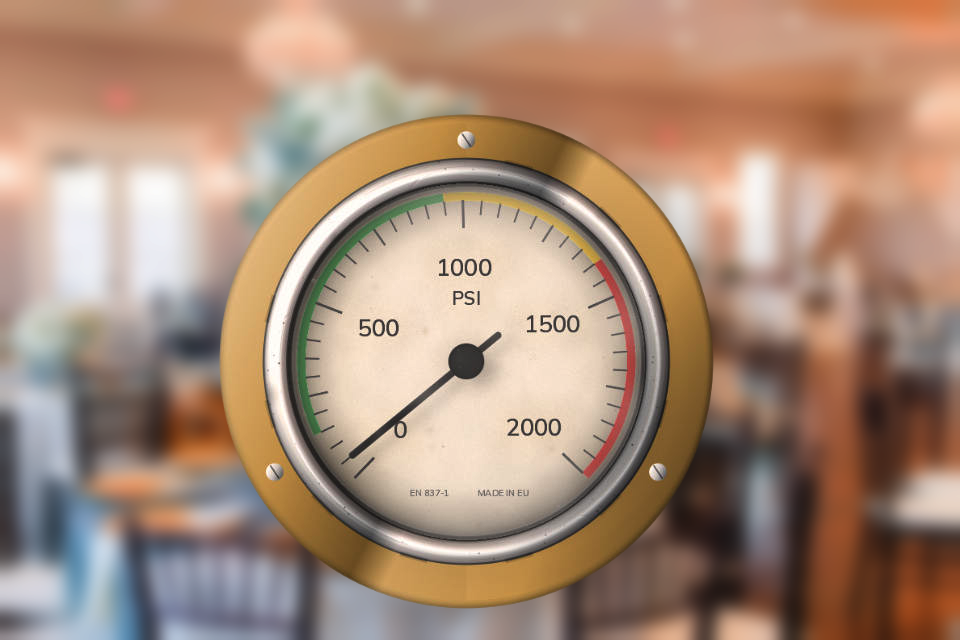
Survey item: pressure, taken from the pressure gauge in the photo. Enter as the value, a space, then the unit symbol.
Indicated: 50 psi
